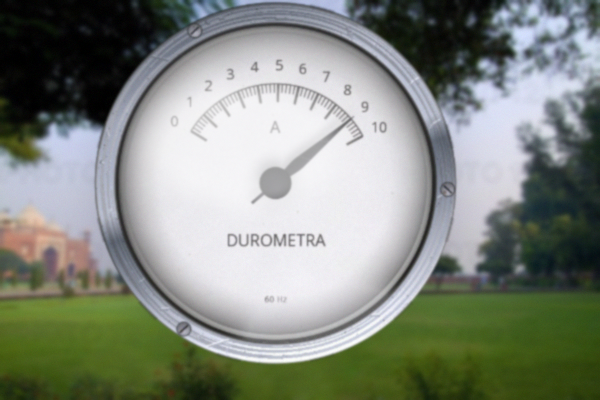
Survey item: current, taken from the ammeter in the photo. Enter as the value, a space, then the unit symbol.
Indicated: 9 A
